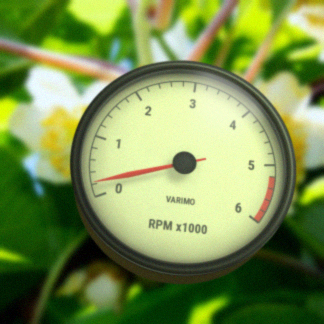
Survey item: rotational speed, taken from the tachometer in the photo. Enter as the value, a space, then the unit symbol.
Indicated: 200 rpm
